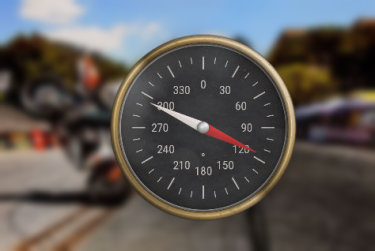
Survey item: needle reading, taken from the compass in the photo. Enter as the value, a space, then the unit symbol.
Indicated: 115 °
